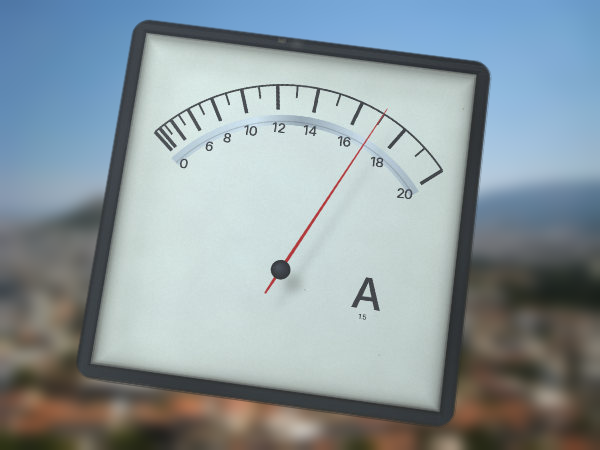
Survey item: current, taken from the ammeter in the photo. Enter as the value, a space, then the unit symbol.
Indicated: 17 A
